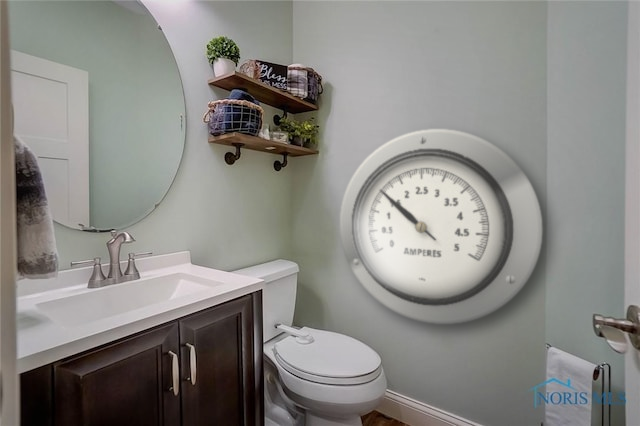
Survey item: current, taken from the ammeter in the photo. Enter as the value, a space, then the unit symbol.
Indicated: 1.5 A
